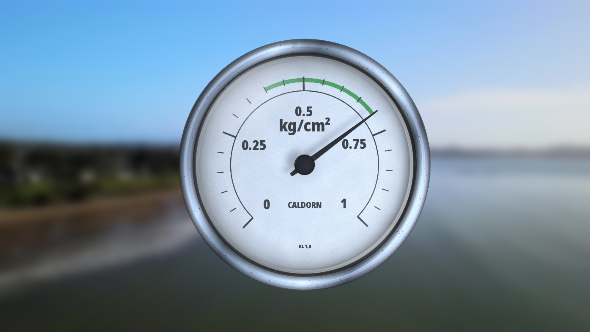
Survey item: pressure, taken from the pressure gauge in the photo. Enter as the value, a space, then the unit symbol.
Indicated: 0.7 kg/cm²
